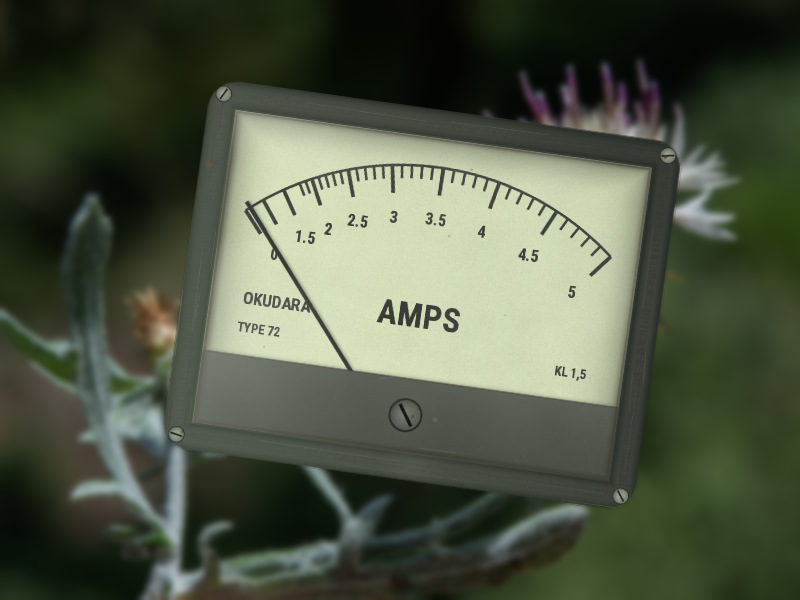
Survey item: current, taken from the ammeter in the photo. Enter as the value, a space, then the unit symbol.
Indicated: 0.5 A
